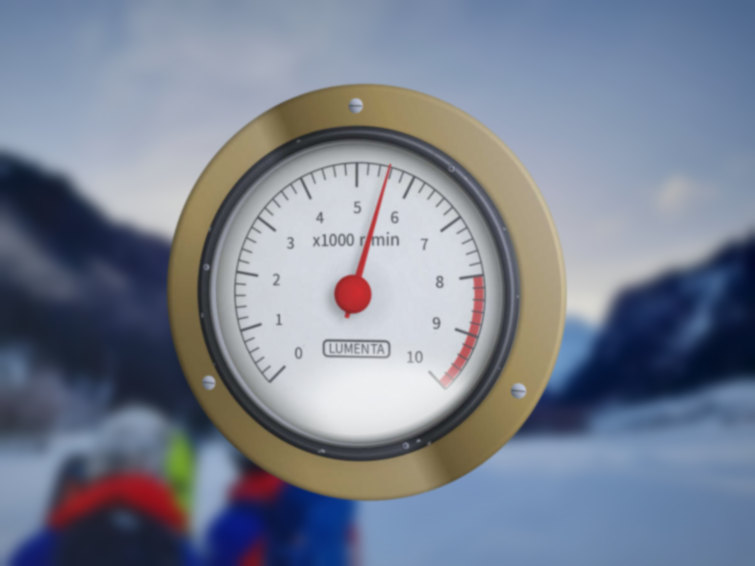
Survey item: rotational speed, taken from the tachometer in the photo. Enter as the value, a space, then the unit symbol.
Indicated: 5600 rpm
